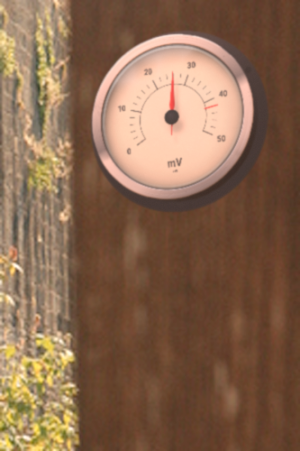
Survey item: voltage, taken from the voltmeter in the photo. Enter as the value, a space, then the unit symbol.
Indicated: 26 mV
